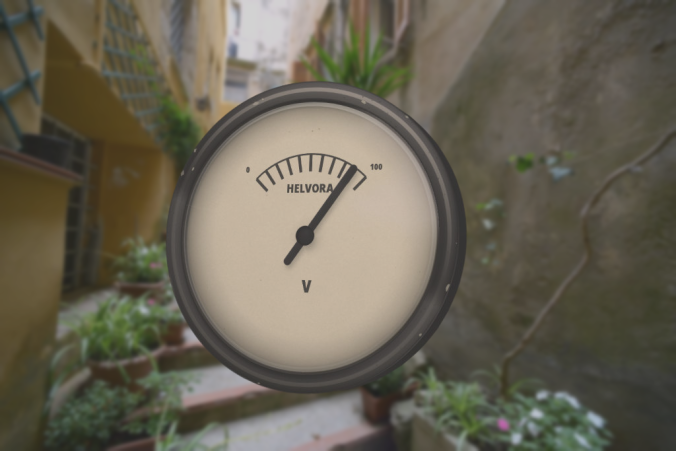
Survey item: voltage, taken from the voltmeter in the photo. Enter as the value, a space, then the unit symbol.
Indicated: 90 V
